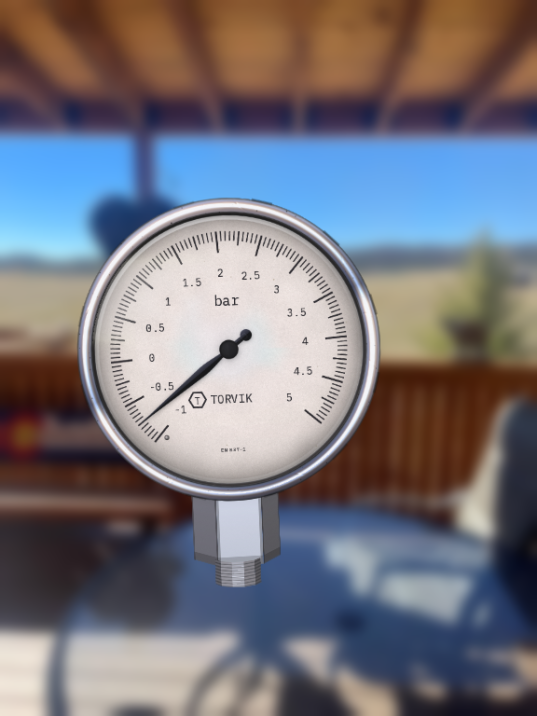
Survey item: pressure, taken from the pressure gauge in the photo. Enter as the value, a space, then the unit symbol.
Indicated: -0.75 bar
